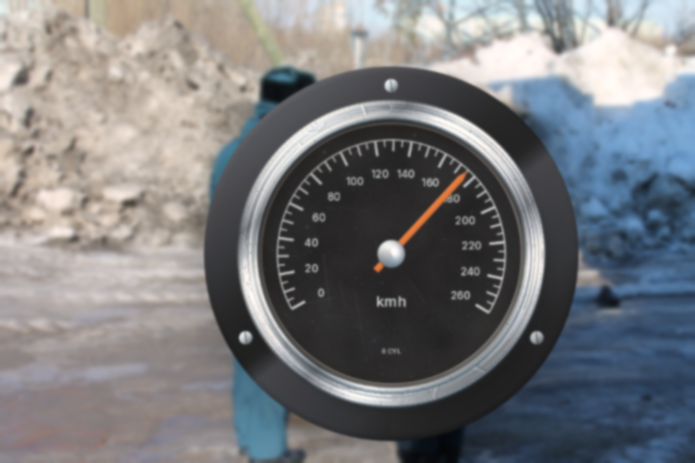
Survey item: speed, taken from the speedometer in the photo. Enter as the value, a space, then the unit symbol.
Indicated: 175 km/h
